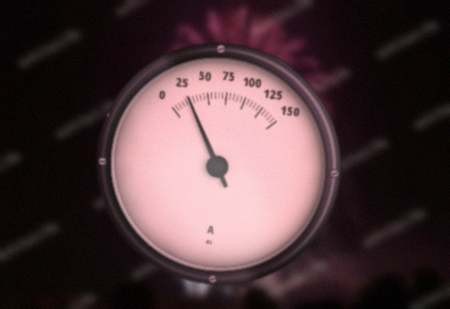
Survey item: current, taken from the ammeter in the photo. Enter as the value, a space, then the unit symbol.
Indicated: 25 A
